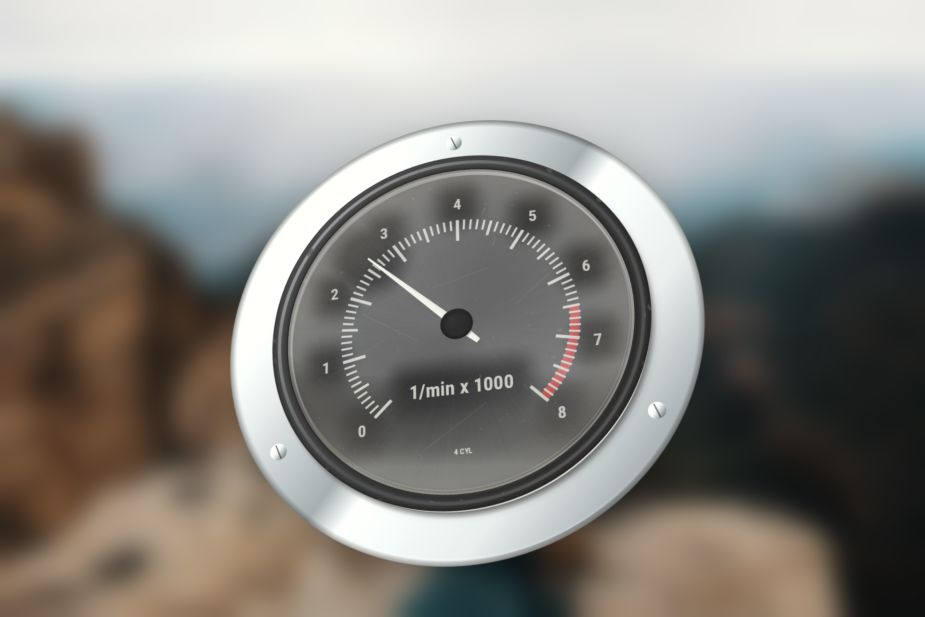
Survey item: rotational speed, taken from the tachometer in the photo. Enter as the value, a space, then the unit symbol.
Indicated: 2600 rpm
